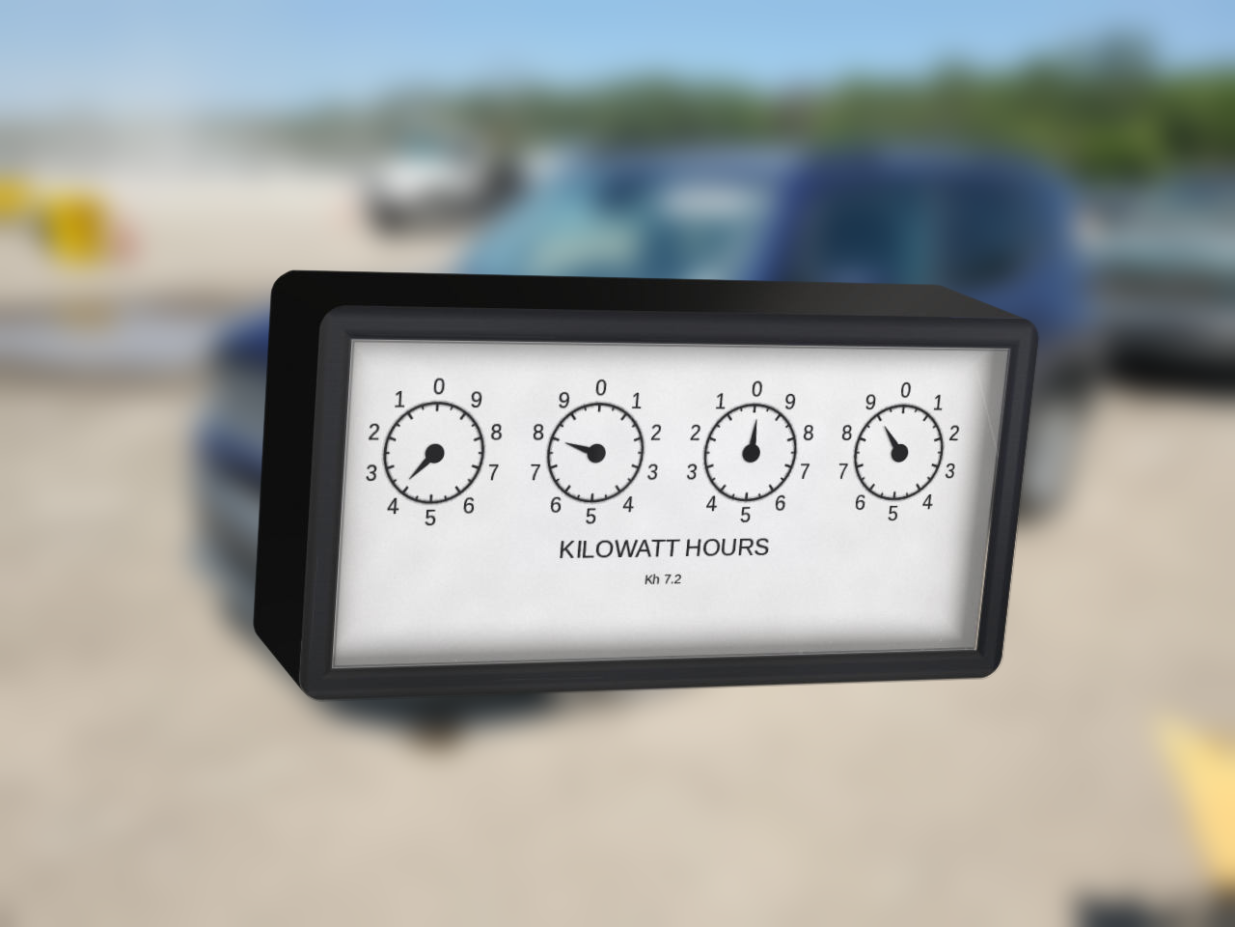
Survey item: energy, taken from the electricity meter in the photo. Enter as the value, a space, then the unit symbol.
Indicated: 3799 kWh
